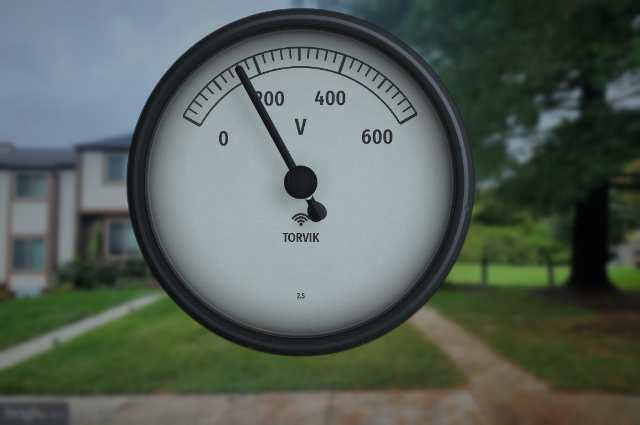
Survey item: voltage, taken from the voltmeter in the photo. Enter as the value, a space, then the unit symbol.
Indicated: 160 V
